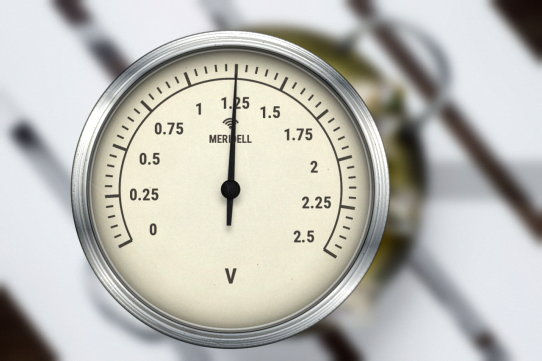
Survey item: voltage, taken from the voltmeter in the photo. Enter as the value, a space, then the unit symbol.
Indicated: 1.25 V
